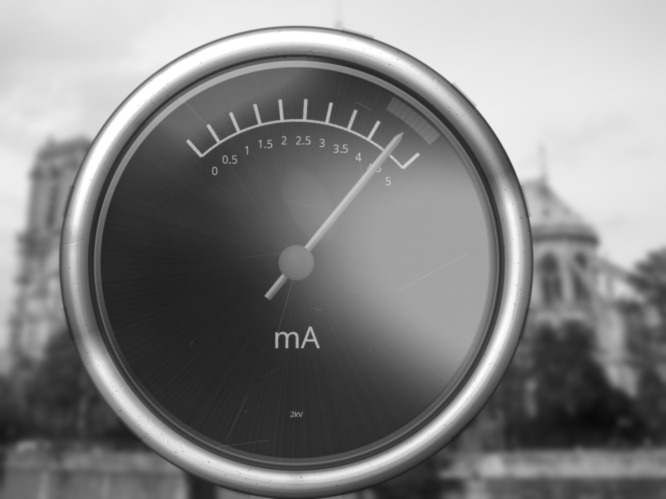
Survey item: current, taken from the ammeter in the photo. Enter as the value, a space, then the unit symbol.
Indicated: 4.5 mA
